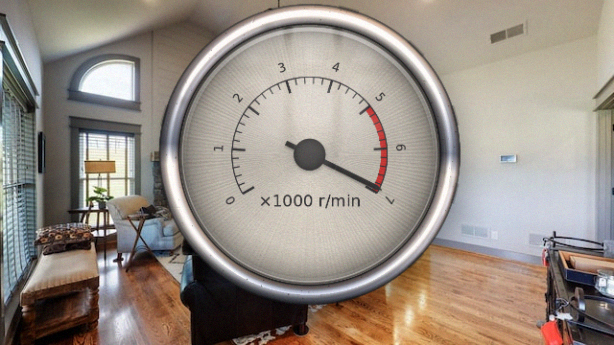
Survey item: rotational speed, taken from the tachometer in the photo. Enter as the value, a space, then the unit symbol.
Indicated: 6900 rpm
